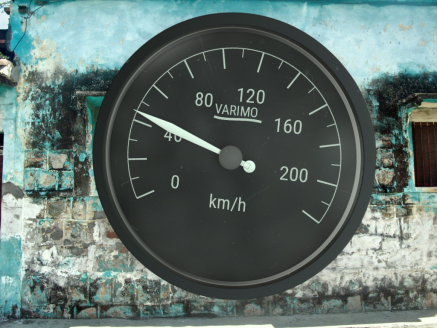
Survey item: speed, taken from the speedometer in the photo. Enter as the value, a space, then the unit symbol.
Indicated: 45 km/h
